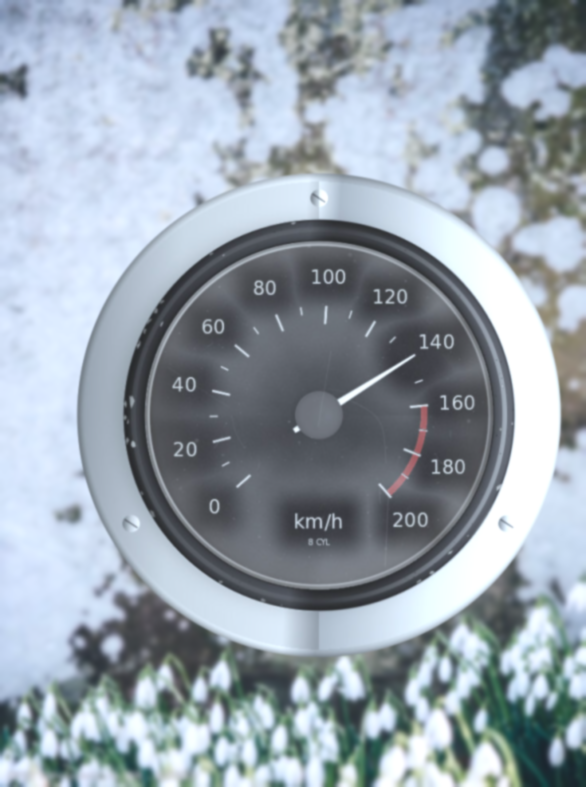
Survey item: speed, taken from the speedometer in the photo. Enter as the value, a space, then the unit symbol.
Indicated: 140 km/h
